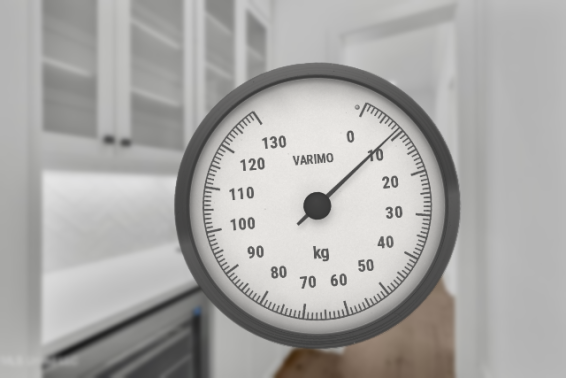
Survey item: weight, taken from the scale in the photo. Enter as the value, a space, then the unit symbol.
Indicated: 9 kg
